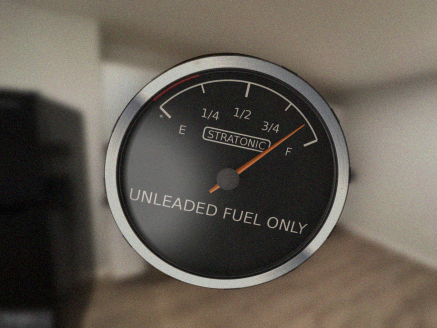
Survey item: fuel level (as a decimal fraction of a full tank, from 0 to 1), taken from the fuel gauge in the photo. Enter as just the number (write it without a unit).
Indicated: 0.875
